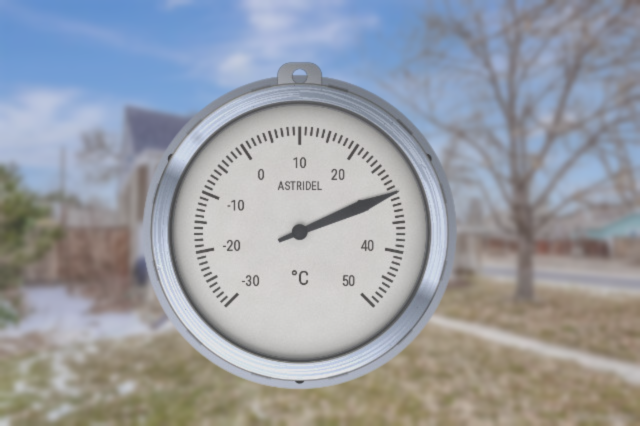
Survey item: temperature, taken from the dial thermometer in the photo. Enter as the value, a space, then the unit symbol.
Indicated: 30 °C
